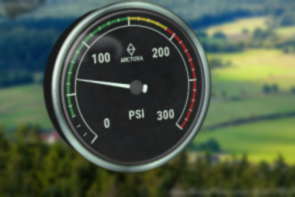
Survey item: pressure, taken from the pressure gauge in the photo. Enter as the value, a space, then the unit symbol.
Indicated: 65 psi
